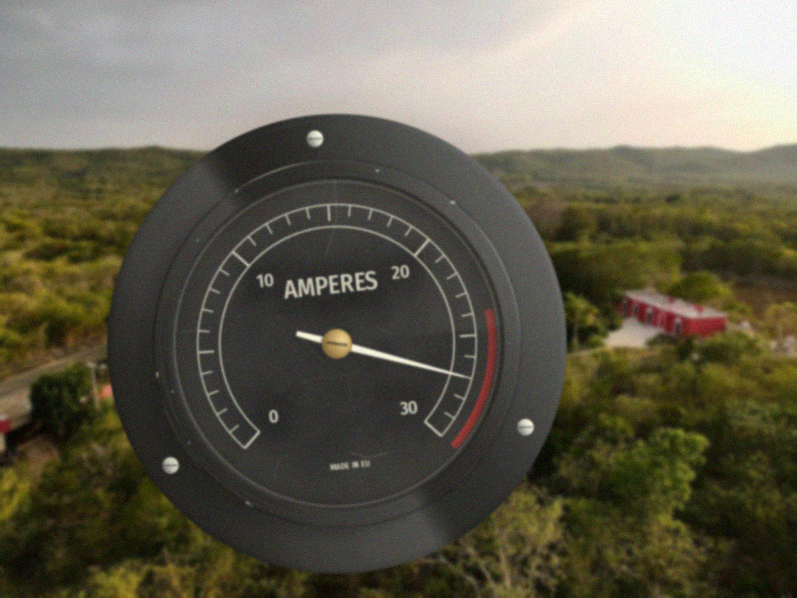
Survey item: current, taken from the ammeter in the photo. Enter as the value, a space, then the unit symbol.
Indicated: 27 A
